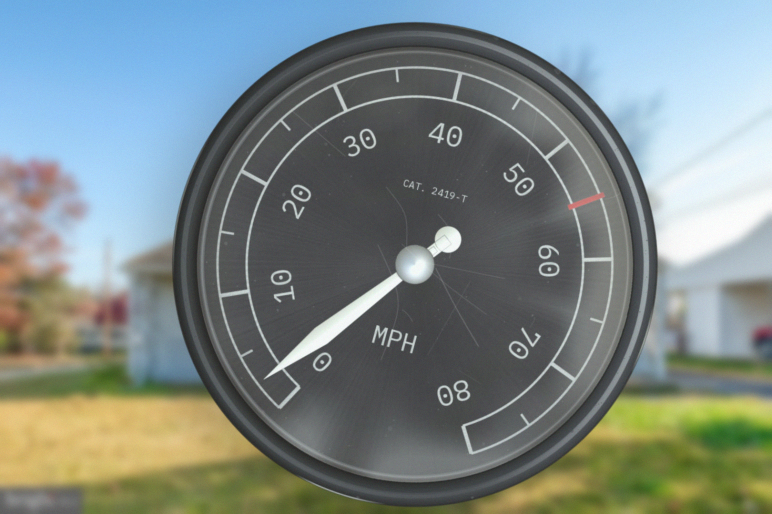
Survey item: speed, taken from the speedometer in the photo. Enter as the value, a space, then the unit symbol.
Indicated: 2.5 mph
